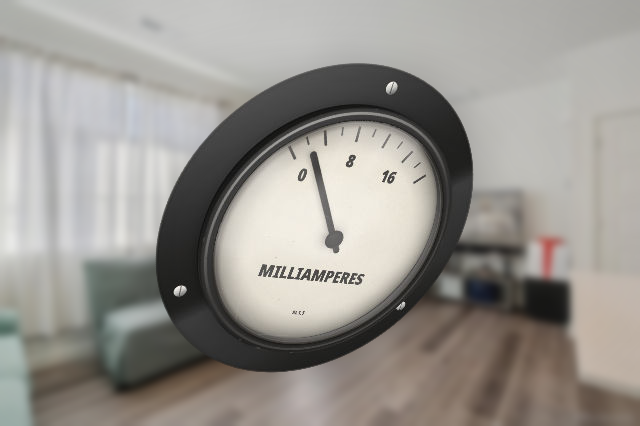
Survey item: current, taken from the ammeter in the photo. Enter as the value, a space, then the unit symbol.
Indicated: 2 mA
